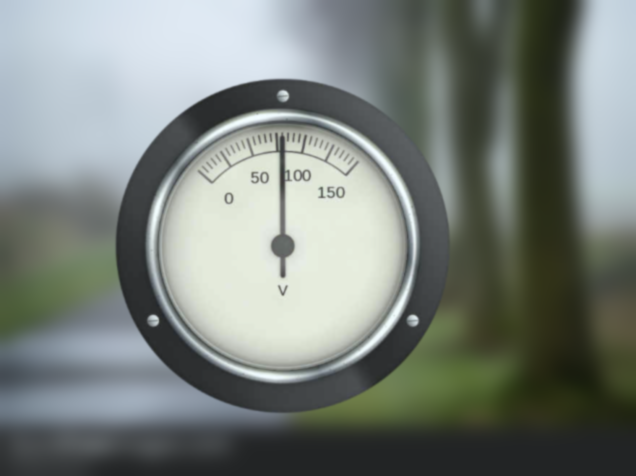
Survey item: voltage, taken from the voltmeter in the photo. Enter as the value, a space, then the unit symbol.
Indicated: 80 V
